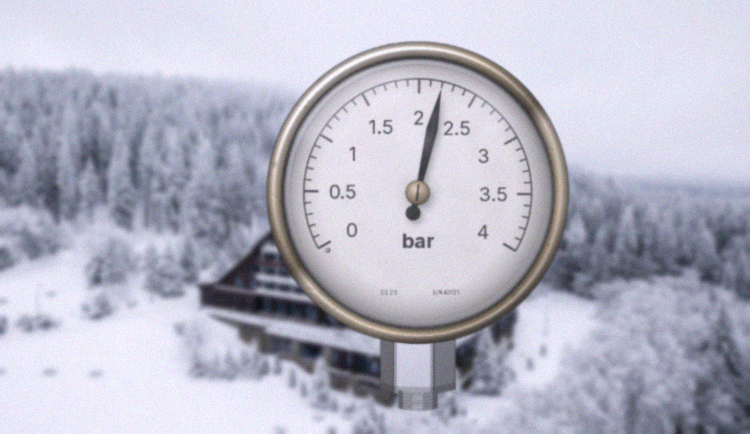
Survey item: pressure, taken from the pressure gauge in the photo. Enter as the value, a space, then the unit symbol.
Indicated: 2.2 bar
